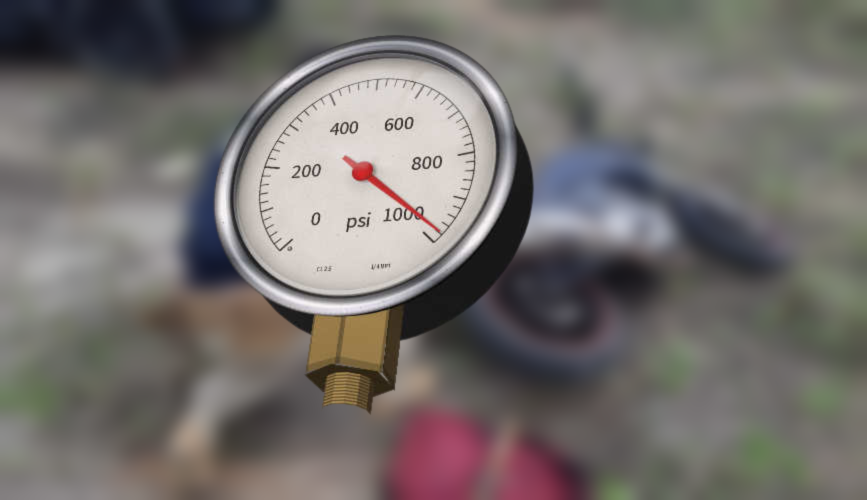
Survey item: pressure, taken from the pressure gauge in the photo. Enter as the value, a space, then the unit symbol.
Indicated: 980 psi
